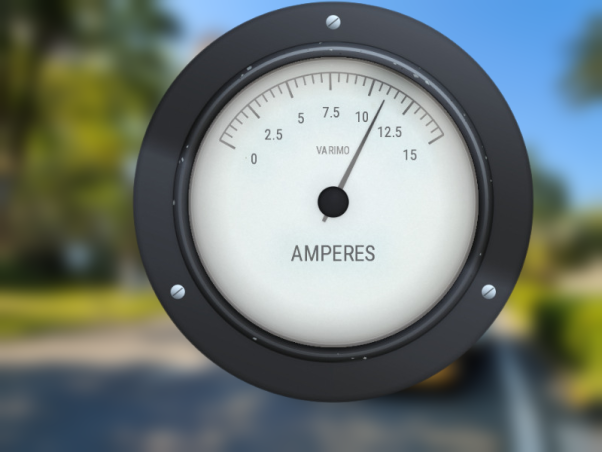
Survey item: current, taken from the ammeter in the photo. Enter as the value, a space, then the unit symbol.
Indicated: 11 A
